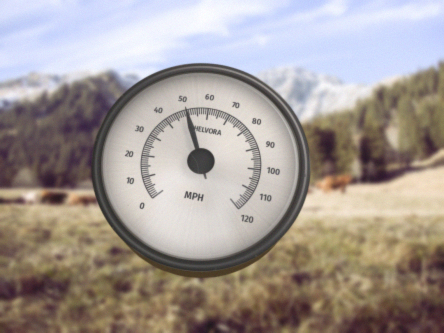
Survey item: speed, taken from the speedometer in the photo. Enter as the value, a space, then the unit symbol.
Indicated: 50 mph
